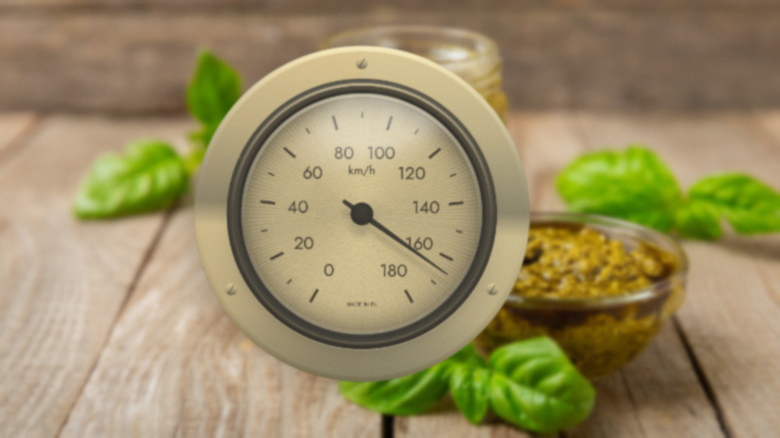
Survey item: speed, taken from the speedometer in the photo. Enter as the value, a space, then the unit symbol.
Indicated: 165 km/h
